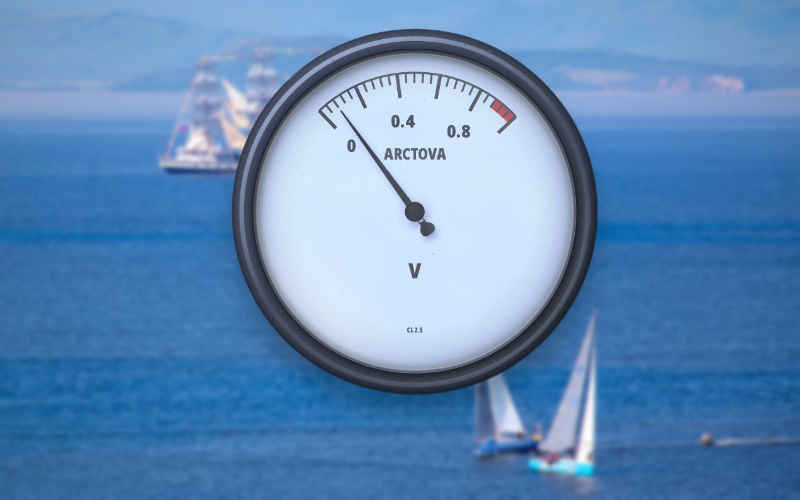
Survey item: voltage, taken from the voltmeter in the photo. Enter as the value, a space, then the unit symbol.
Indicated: 0.08 V
